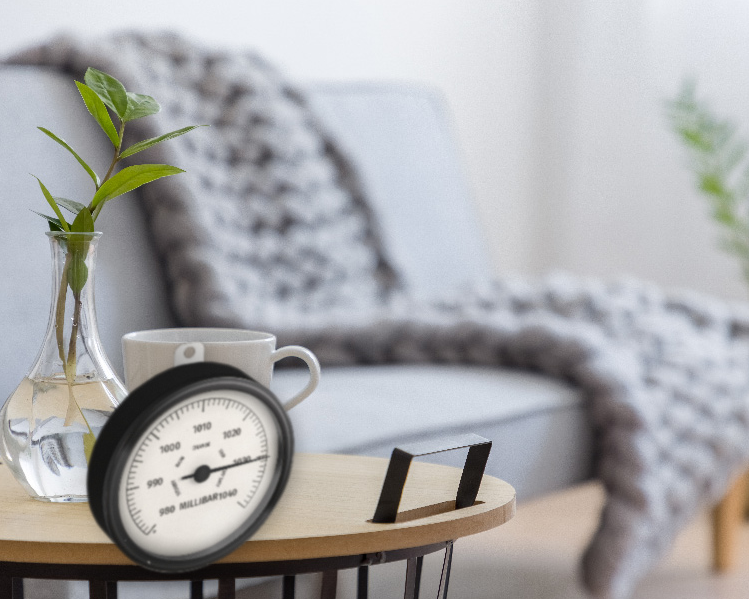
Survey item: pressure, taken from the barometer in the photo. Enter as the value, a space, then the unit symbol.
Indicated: 1030 mbar
